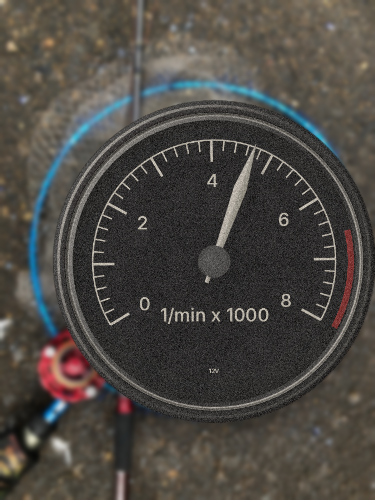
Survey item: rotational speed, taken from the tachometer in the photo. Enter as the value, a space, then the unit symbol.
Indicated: 4700 rpm
